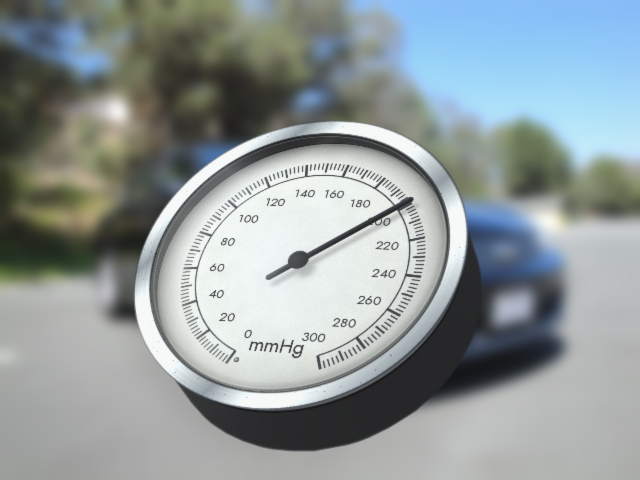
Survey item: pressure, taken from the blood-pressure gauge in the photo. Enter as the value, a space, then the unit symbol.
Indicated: 200 mmHg
